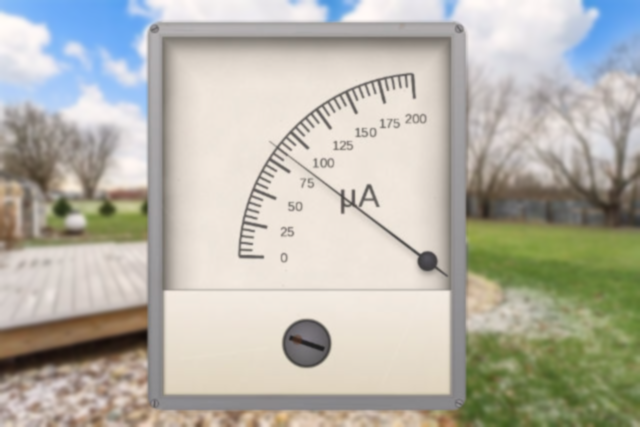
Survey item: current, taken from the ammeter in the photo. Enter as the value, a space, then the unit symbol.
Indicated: 85 µA
